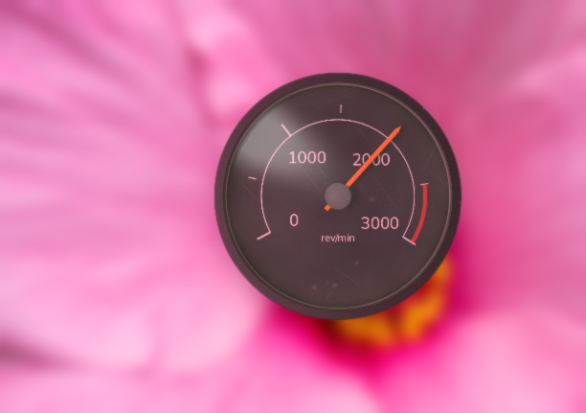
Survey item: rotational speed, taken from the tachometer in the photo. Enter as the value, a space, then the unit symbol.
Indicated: 2000 rpm
